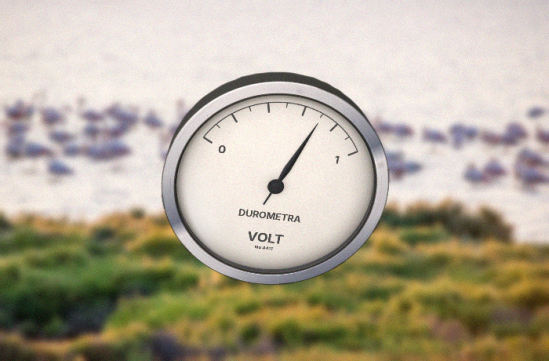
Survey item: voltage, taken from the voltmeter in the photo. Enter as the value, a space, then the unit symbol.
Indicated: 0.7 V
